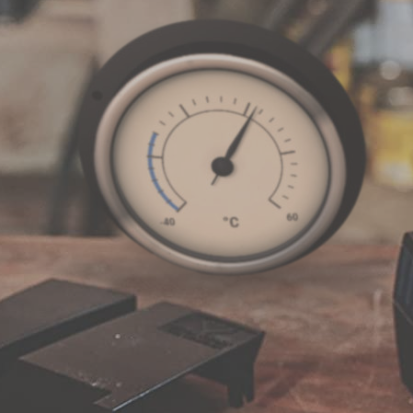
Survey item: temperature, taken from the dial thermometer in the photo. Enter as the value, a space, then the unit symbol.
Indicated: 22 °C
